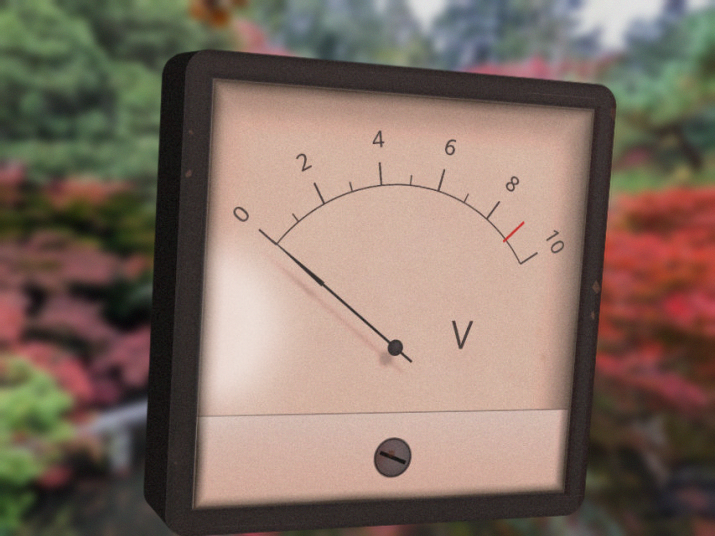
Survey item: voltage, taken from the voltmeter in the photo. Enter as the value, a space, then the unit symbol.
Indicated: 0 V
